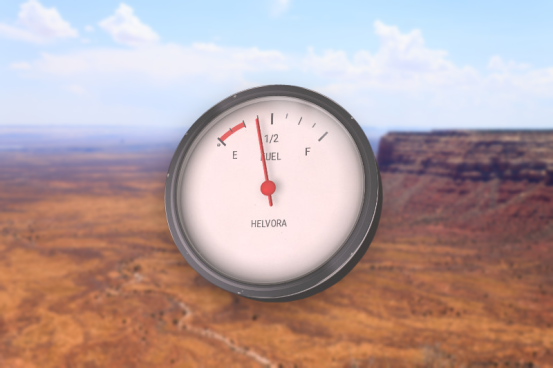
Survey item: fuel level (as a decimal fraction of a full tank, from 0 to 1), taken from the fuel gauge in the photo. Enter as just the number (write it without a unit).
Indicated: 0.375
